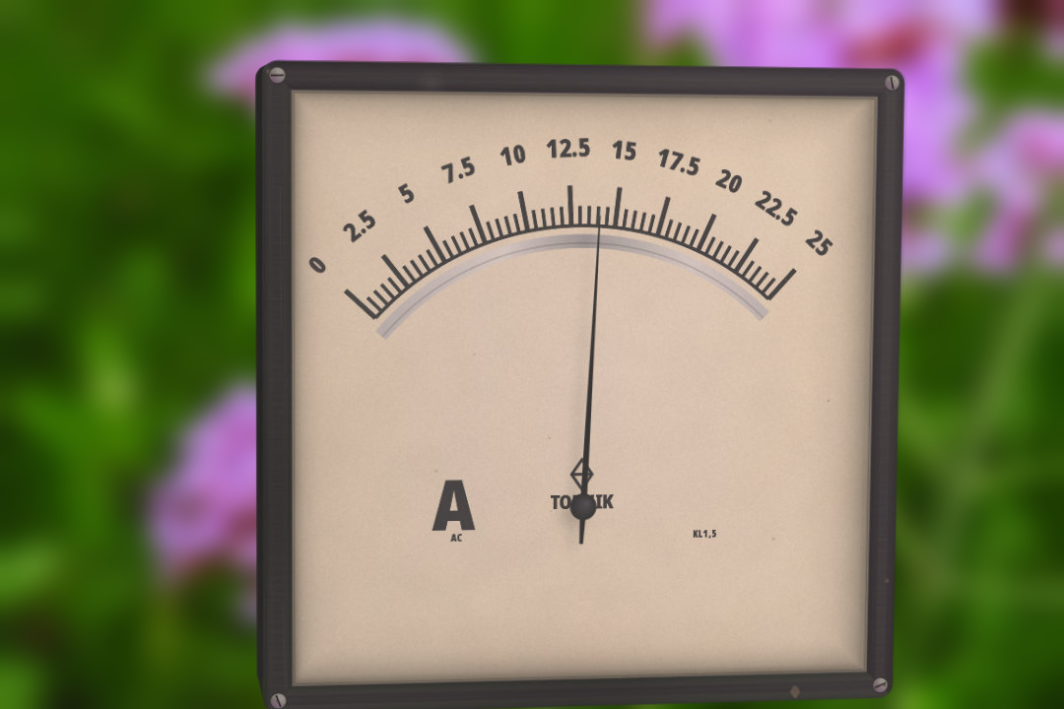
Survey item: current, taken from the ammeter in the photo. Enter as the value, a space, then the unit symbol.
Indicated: 14 A
